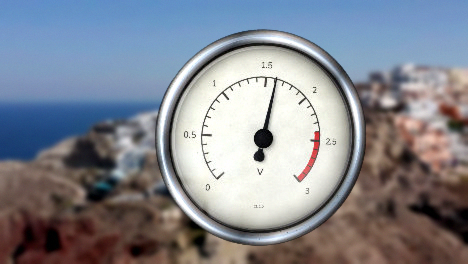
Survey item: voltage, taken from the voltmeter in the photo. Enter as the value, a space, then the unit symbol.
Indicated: 1.6 V
